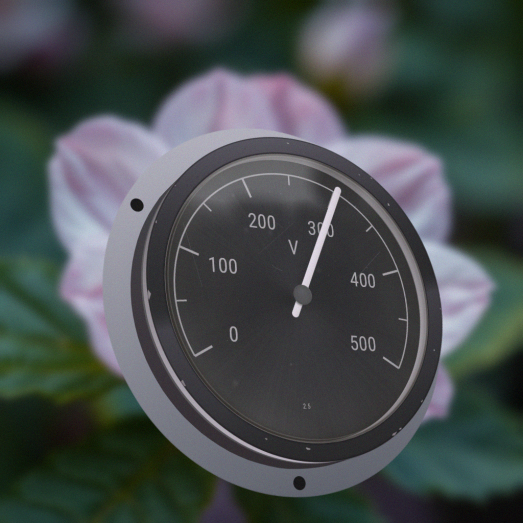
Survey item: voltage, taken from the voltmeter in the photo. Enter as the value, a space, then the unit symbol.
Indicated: 300 V
